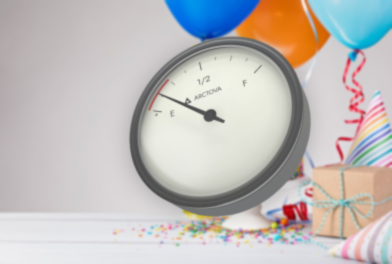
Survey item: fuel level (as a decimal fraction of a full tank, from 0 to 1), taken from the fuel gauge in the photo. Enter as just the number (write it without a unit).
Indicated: 0.125
